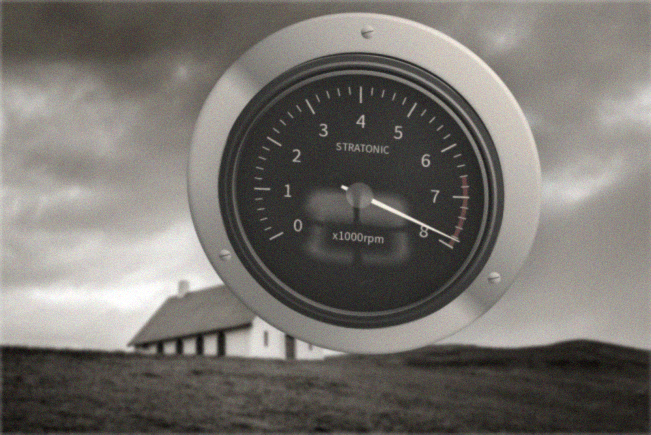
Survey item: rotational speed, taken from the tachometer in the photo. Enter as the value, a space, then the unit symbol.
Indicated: 7800 rpm
